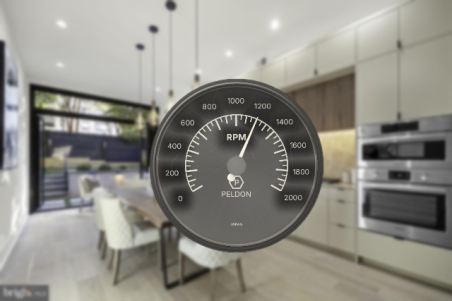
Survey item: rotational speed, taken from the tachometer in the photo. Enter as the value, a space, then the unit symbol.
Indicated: 1200 rpm
